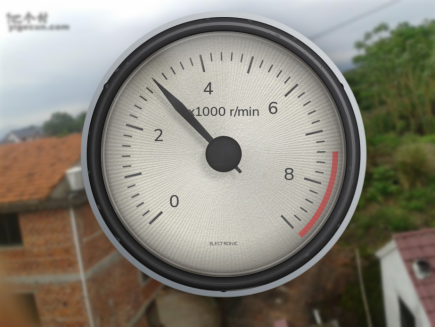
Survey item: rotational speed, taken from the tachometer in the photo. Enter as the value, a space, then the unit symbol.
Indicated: 3000 rpm
